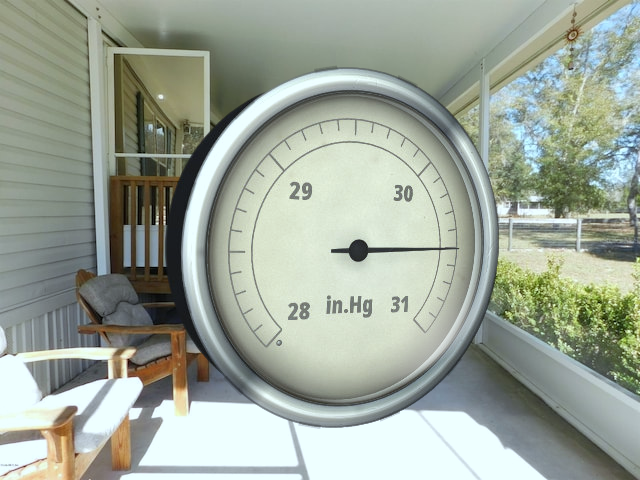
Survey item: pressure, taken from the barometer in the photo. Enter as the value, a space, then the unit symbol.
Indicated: 30.5 inHg
